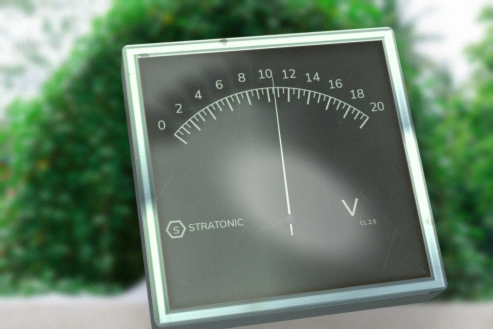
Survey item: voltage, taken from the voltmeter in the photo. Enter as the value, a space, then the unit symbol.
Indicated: 10.5 V
